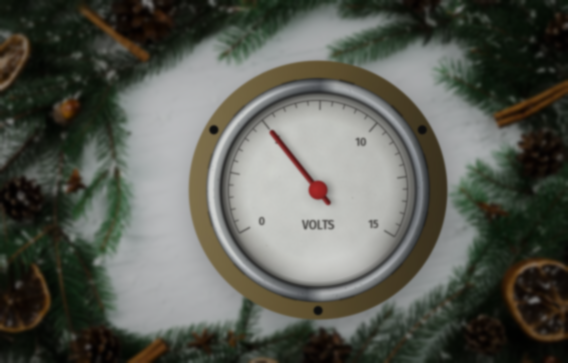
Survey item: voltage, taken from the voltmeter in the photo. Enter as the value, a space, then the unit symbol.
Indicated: 5 V
